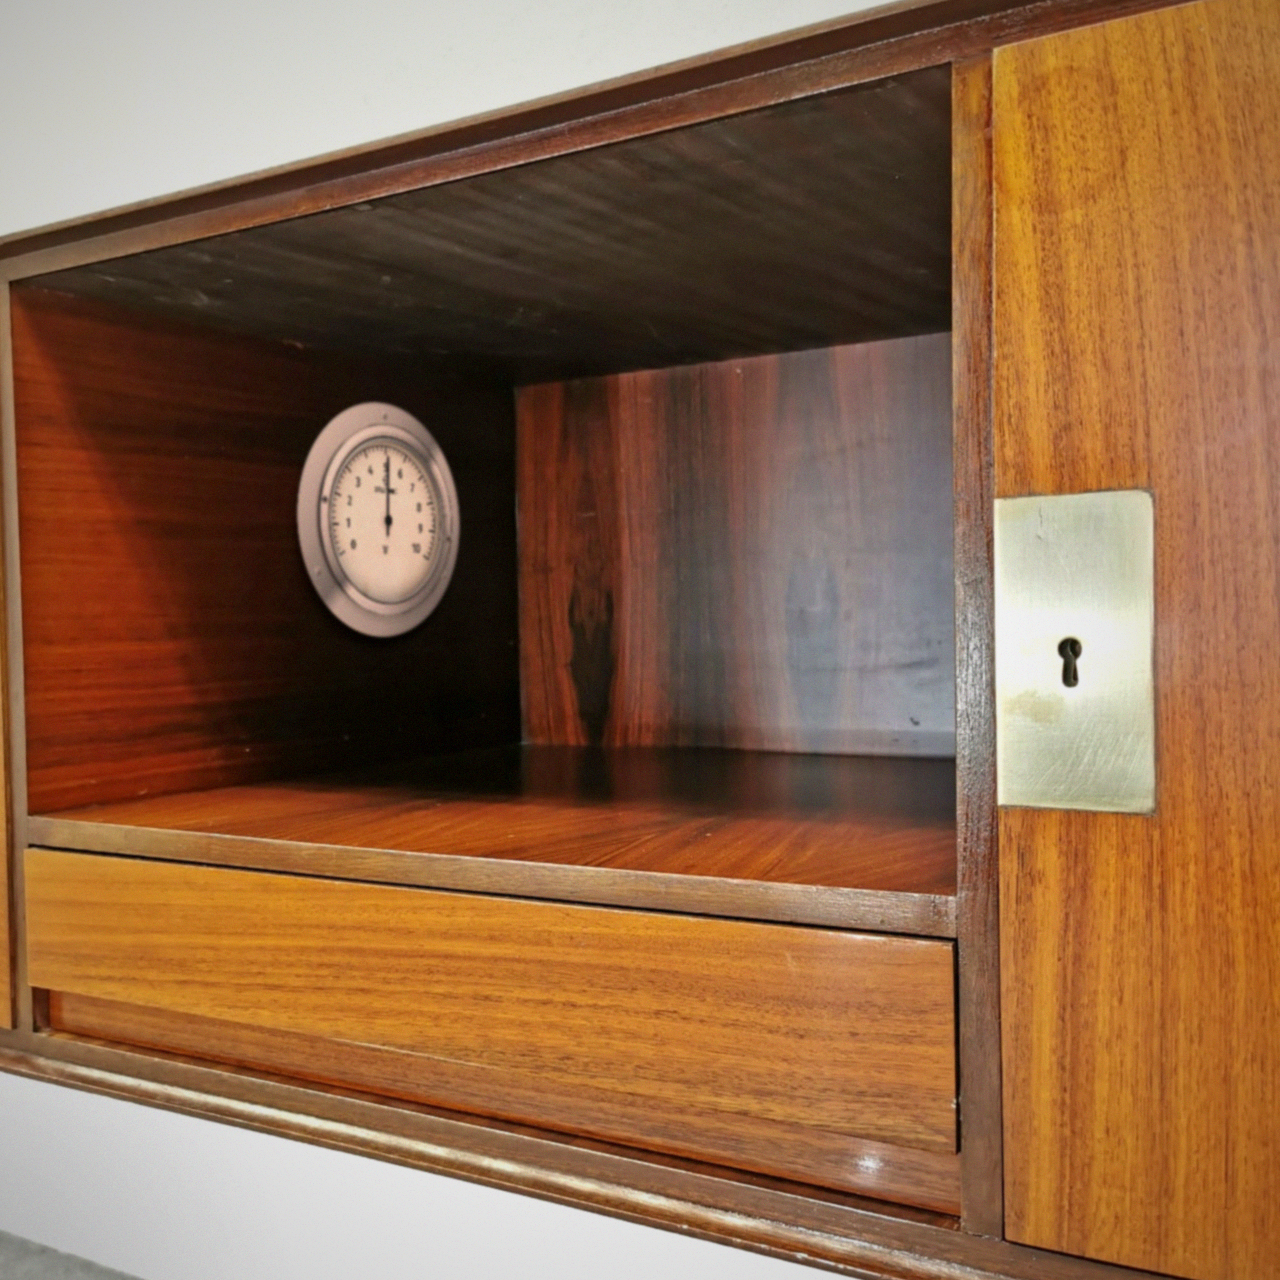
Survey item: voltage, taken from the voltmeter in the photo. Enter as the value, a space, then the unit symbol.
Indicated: 5 V
